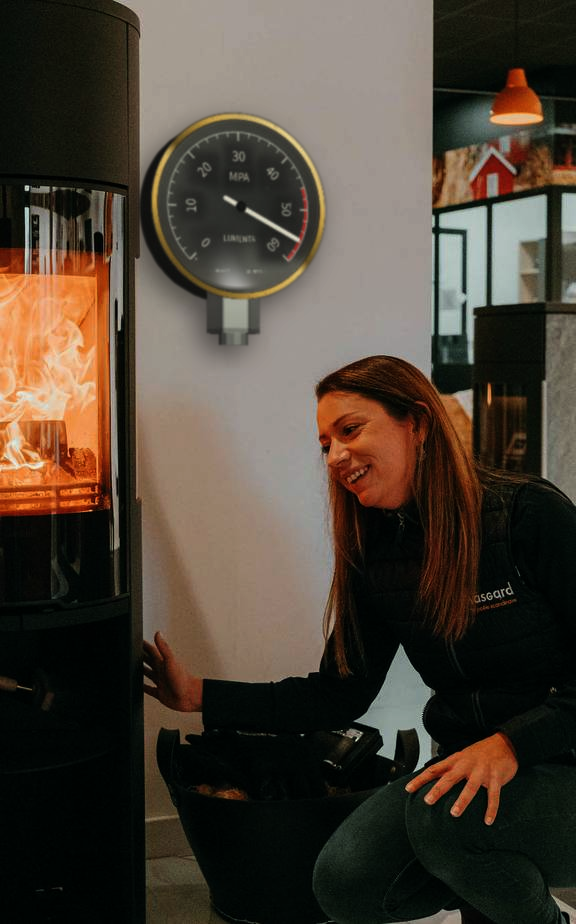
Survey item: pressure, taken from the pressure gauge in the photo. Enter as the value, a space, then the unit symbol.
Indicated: 56 MPa
